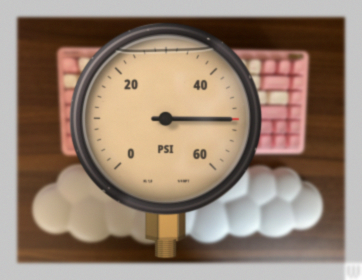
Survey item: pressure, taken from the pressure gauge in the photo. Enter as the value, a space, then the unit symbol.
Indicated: 50 psi
